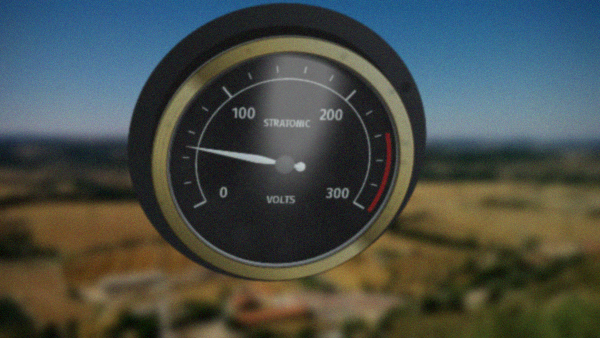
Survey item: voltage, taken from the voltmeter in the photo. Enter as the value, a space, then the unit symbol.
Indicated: 50 V
